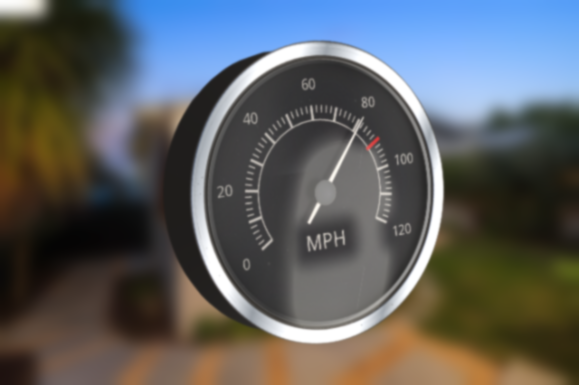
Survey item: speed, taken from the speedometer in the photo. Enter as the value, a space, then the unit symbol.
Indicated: 80 mph
